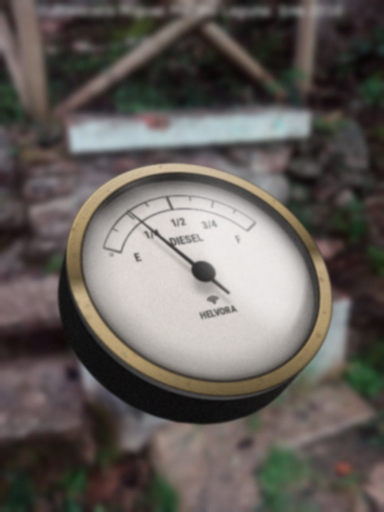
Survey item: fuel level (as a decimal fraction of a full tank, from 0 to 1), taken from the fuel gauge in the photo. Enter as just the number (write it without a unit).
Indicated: 0.25
